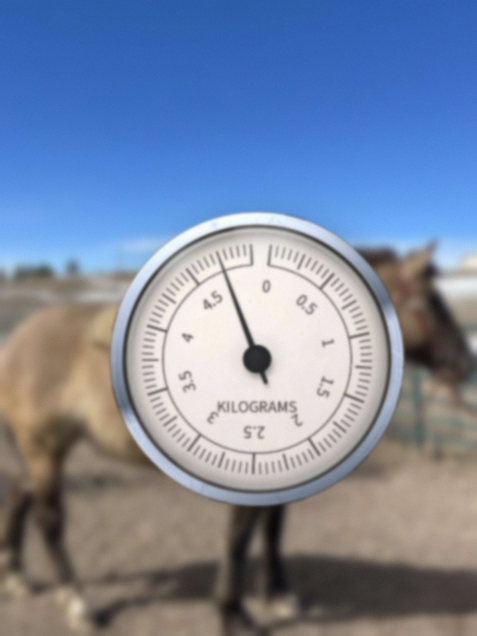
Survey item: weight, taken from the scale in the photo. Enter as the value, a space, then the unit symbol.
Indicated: 4.75 kg
